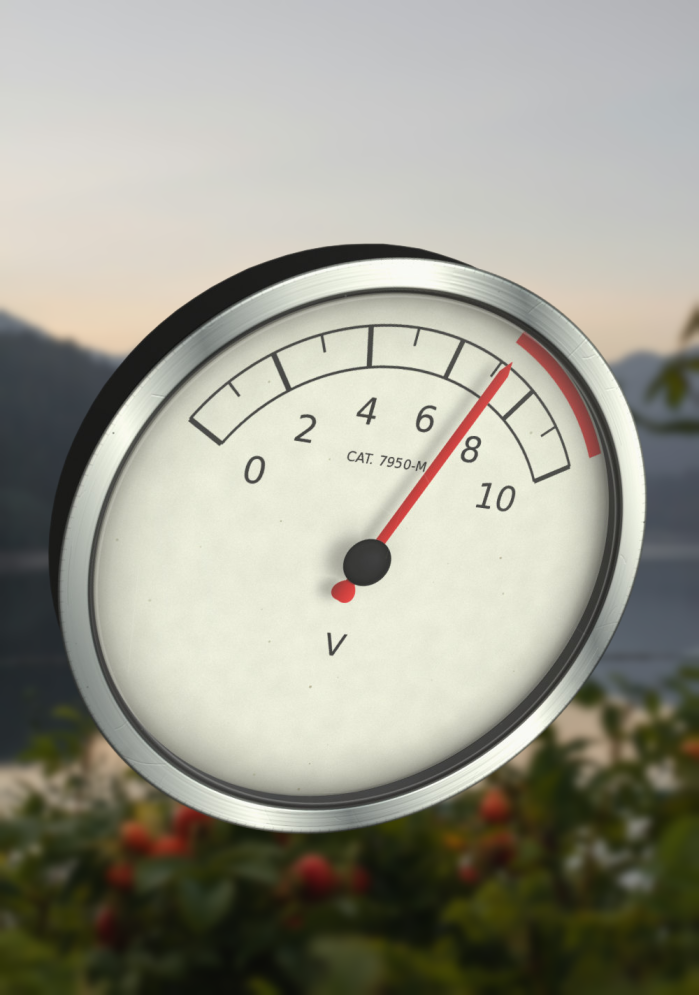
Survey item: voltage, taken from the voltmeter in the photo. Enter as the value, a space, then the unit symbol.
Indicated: 7 V
